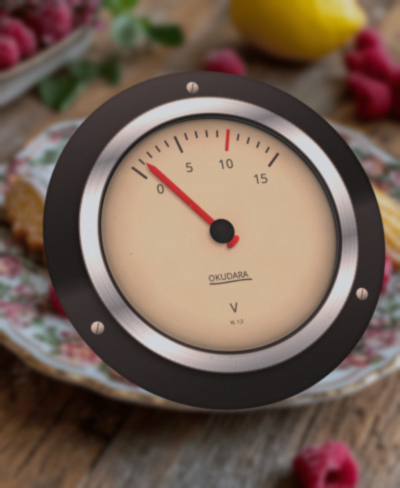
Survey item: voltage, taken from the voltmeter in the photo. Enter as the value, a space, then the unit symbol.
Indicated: 1 V
